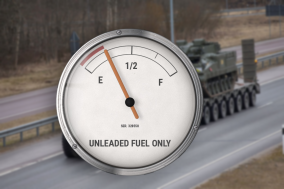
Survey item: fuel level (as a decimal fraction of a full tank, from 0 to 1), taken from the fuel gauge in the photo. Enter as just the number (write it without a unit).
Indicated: 0.25
